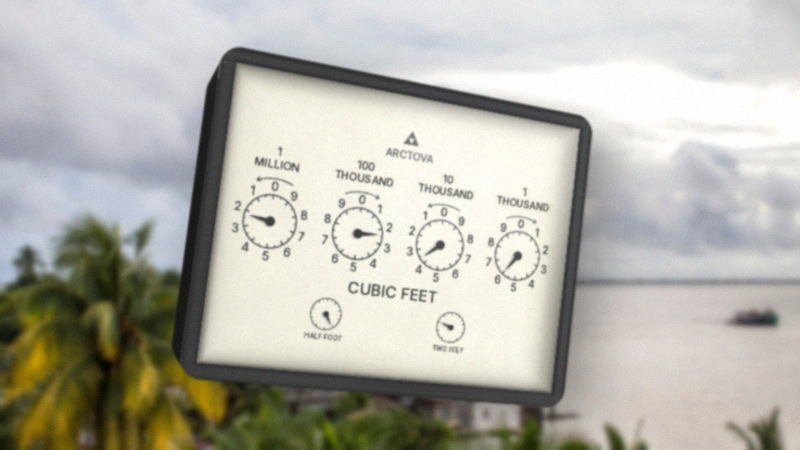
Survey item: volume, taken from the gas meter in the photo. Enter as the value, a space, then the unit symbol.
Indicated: 223600 ft³
